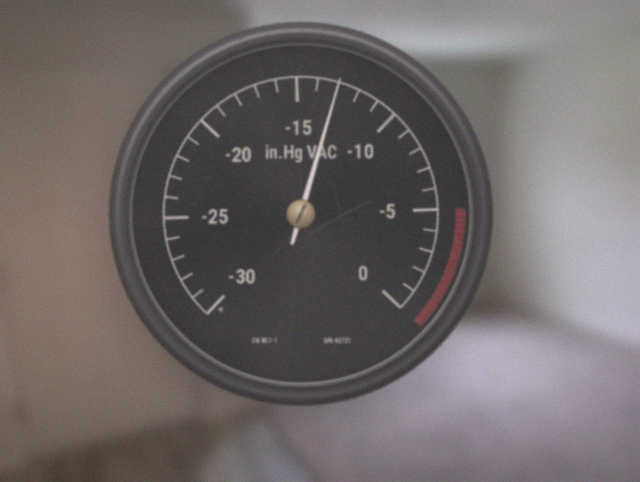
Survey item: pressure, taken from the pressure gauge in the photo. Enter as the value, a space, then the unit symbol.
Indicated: -13 inHg
